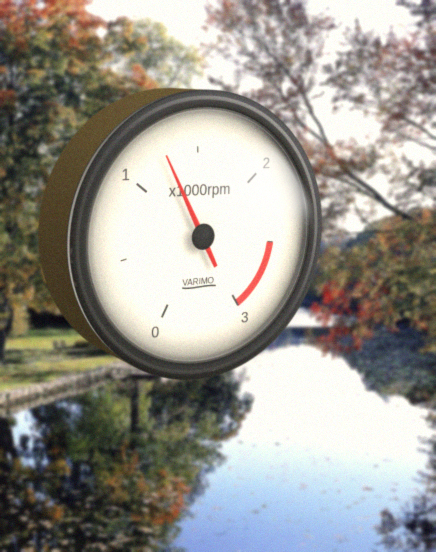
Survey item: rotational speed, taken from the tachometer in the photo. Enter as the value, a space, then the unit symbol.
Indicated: 1250 rpm
